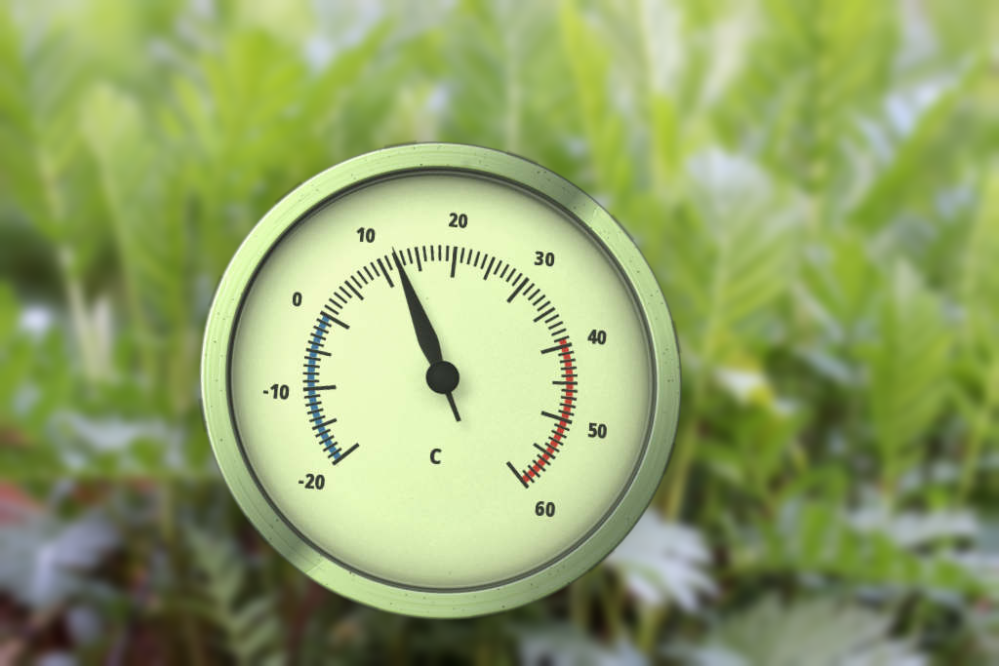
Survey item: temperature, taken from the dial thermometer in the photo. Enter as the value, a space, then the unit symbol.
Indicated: 12 °C
